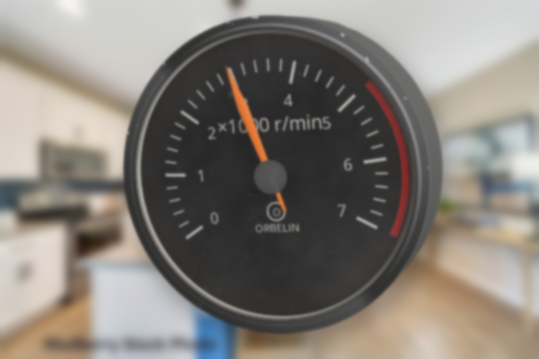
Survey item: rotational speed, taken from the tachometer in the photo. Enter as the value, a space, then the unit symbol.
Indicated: 3000 rpm
